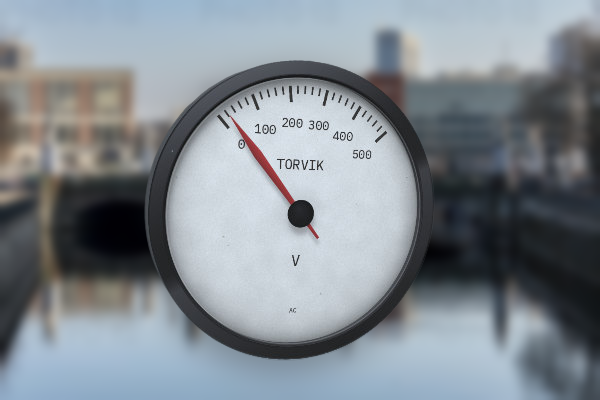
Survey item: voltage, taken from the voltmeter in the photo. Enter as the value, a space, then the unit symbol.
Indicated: 20 V
